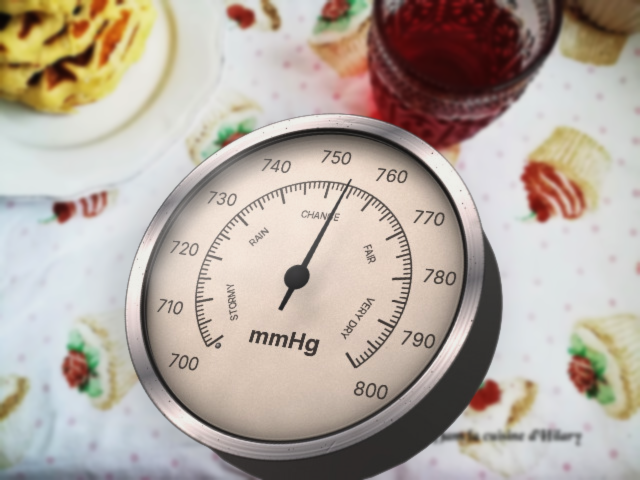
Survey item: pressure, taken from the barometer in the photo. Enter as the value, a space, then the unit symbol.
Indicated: 755 mmHg
